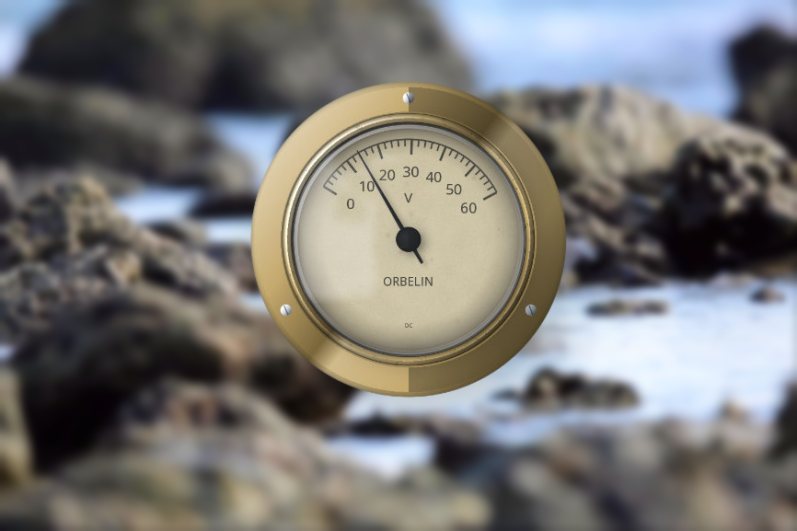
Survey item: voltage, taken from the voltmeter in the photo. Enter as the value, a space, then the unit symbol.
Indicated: 14 V
